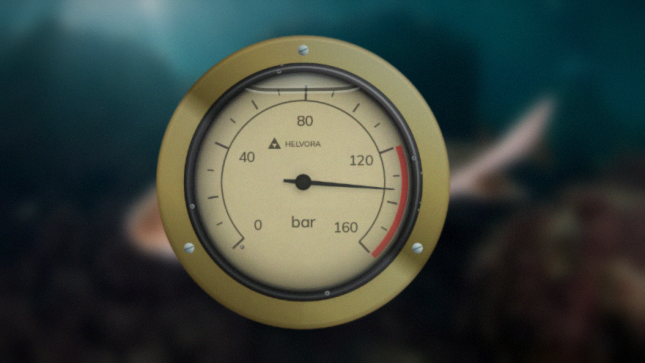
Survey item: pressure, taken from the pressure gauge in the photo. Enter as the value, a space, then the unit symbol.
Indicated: 135 bar
